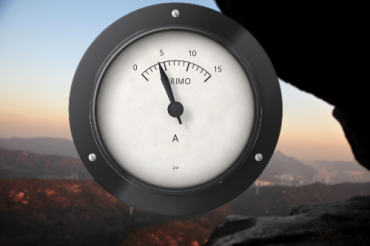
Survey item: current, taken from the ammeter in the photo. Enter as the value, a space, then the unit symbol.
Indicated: 4 A
